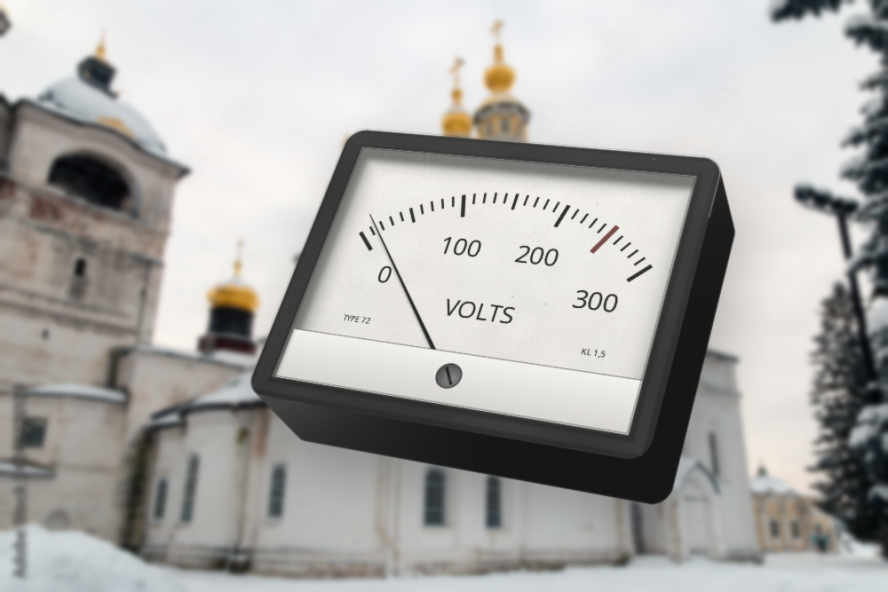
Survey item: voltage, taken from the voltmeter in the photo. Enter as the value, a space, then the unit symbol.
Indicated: 15 V
